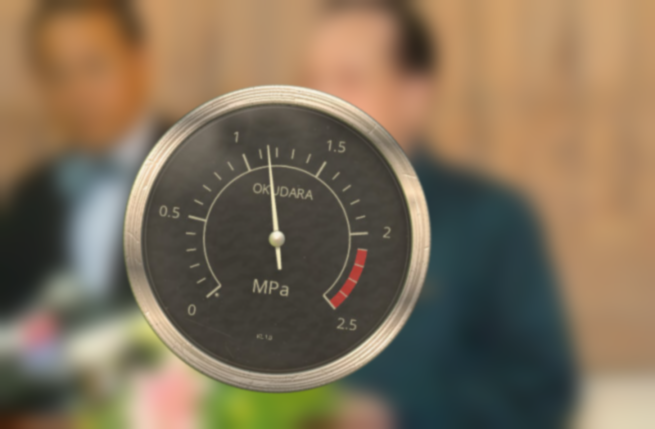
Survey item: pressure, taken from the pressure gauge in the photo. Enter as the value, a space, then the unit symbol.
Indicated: 1.15 MPa
